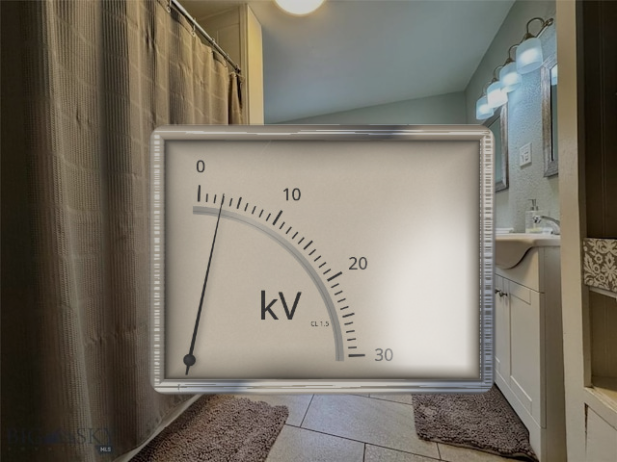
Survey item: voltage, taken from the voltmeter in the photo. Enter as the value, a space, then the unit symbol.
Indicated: 3 kV
